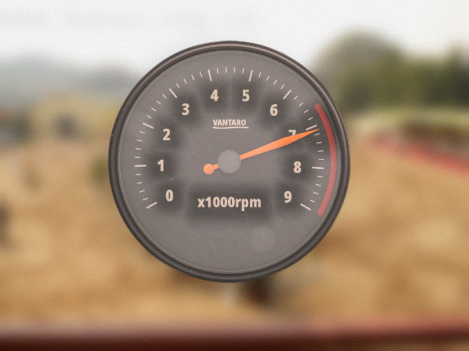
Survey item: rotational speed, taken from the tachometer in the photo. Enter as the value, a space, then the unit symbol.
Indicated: 7100 rpm
